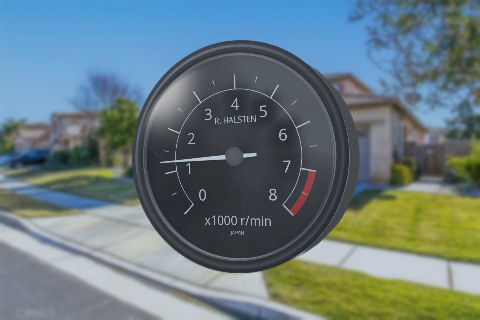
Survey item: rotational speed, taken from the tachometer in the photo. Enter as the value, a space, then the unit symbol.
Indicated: 1250 rpm
